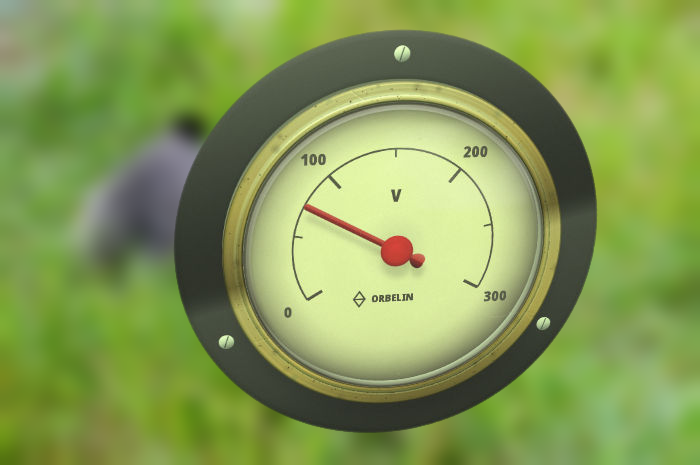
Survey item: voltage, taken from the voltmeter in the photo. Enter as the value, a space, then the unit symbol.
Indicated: 75 V
